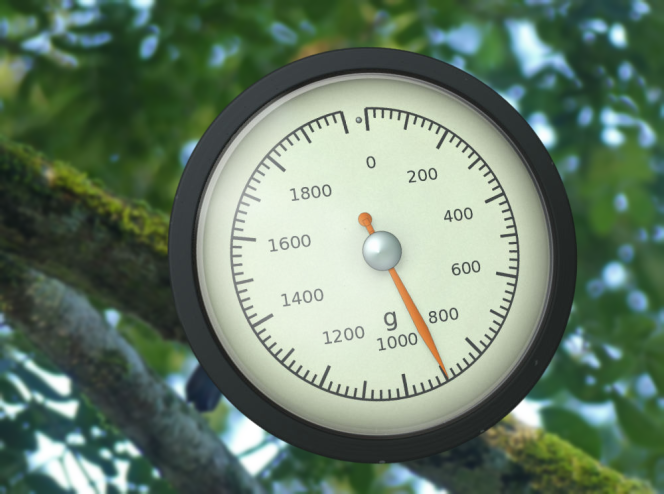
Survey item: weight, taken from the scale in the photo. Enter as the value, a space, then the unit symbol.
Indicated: 900 g
